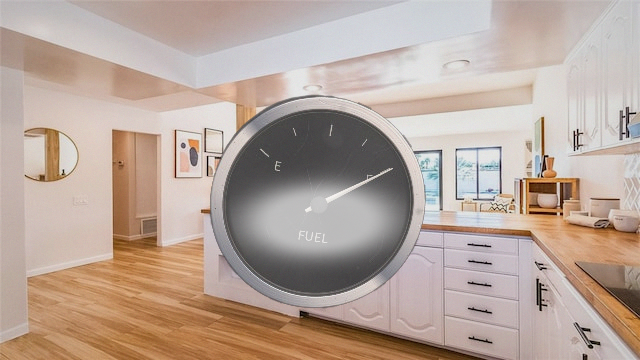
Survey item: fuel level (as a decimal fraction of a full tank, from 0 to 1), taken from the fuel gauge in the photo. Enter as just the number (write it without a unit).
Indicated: 1
